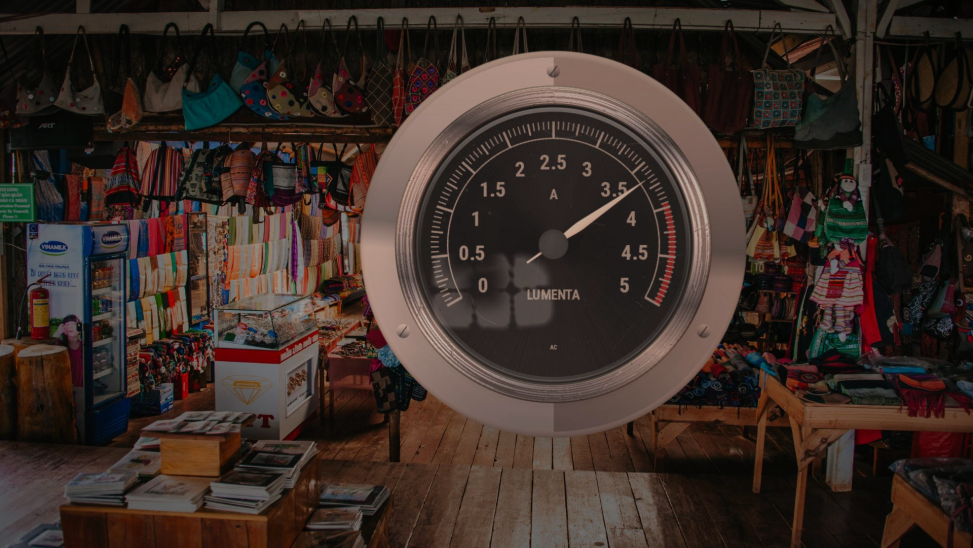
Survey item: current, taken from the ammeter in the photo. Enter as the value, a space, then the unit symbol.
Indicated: 3.65 A
